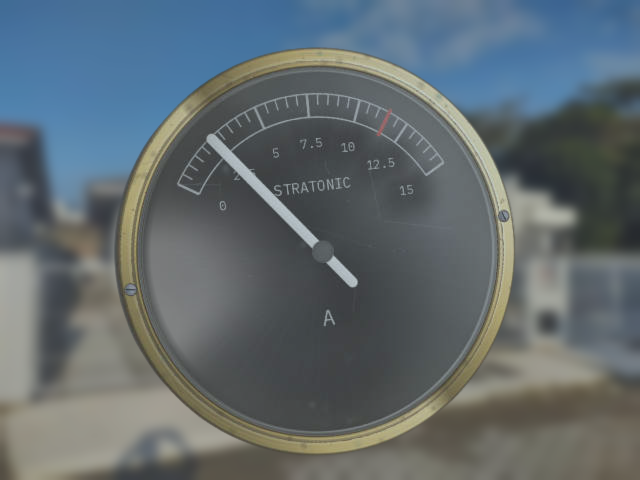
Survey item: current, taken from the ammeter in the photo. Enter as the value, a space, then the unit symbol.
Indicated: 2.5 A
